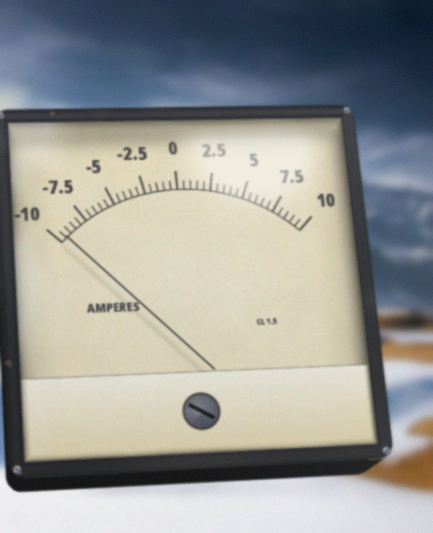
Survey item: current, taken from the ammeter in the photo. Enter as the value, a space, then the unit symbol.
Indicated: -9.5 A
